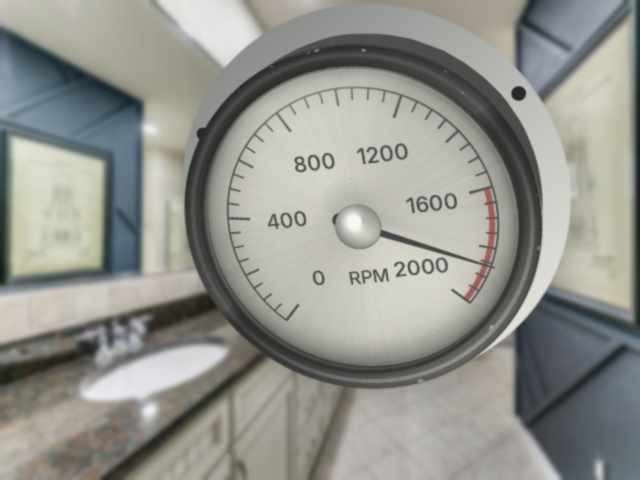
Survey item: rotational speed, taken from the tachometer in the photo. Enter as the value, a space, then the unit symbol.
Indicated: 1850 rpm
